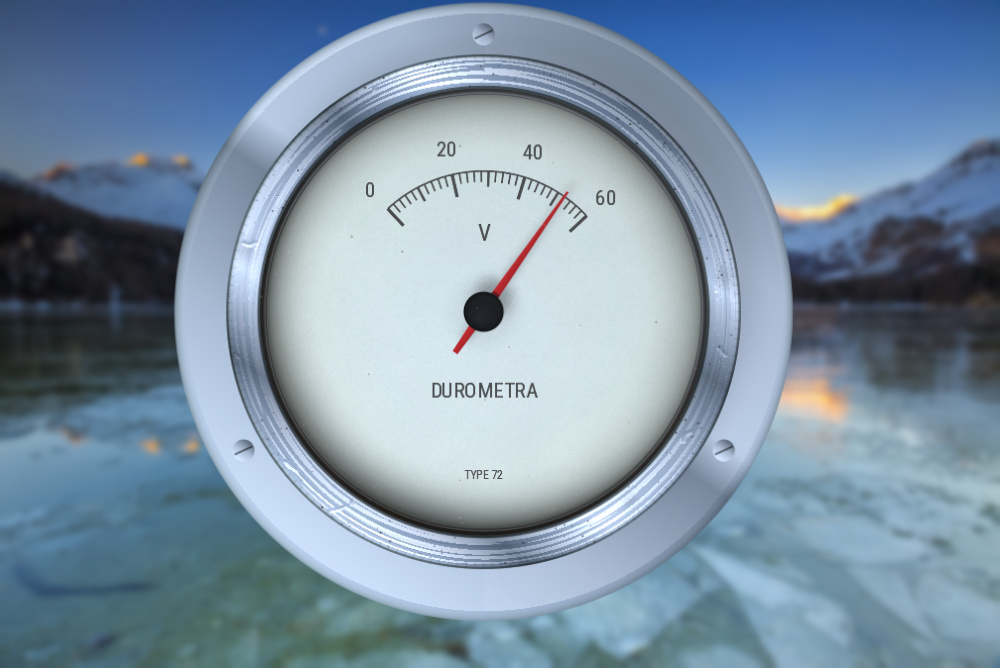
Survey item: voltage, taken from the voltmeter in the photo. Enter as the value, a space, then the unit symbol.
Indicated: 52 V
